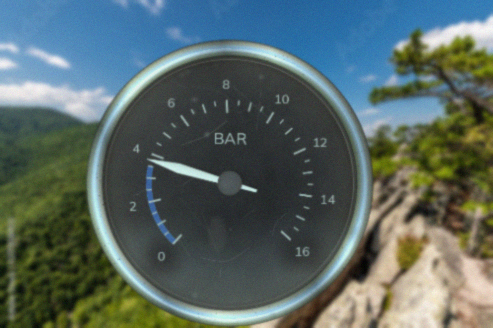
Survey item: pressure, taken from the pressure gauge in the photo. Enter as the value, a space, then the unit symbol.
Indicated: 3.75 bar
